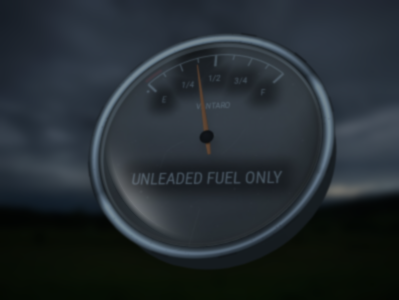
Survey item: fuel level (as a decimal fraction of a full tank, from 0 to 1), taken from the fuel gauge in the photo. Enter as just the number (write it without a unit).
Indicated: 0.375
